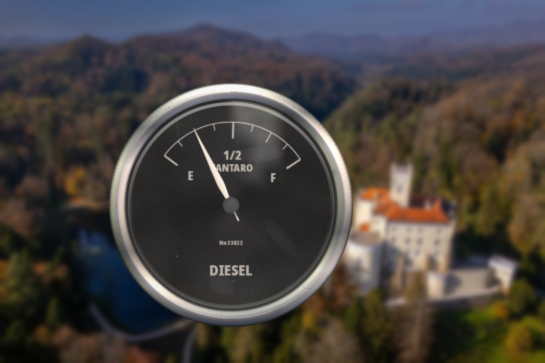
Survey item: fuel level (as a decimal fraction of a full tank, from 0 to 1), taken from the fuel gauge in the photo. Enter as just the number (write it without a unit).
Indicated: 0.25
